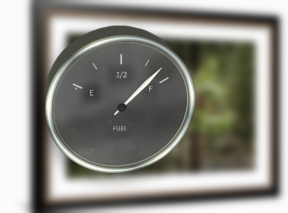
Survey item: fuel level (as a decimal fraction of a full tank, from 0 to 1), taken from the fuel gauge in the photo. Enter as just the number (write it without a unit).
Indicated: 0.875
